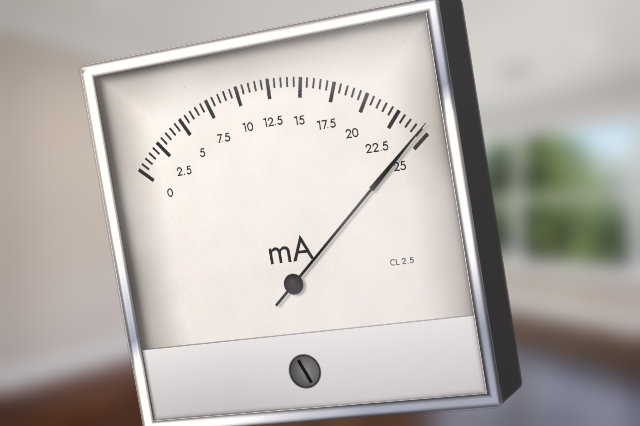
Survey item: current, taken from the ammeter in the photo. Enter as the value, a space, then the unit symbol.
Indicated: 24.5 mA
